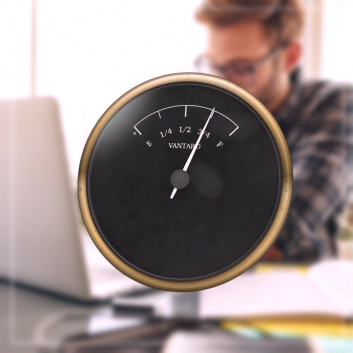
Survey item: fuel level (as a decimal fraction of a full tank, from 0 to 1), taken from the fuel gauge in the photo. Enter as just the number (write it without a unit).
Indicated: 0.75
